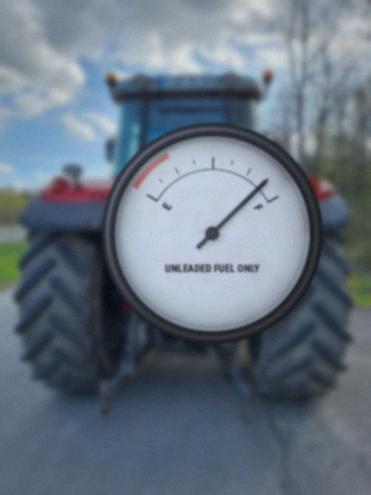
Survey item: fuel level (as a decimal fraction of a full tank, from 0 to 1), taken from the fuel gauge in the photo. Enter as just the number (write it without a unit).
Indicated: 0.875
